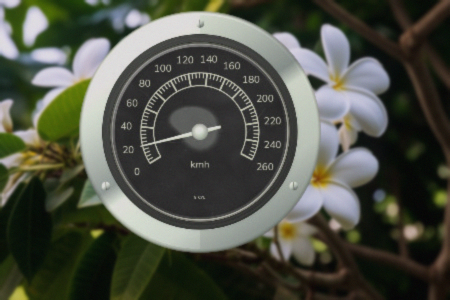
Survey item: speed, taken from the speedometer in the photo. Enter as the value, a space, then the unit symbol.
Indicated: 20 km/h
